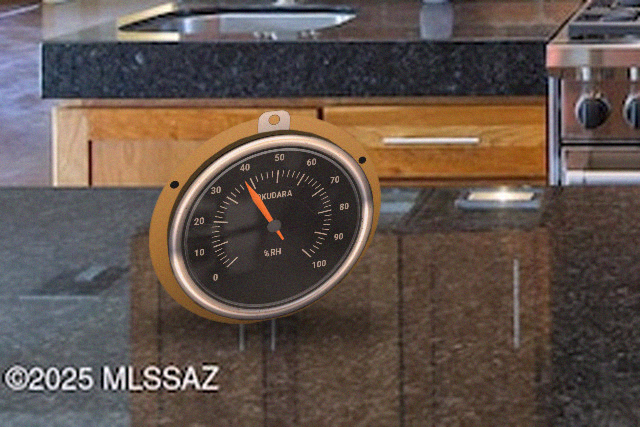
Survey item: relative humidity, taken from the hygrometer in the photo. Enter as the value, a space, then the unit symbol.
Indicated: 38 %
